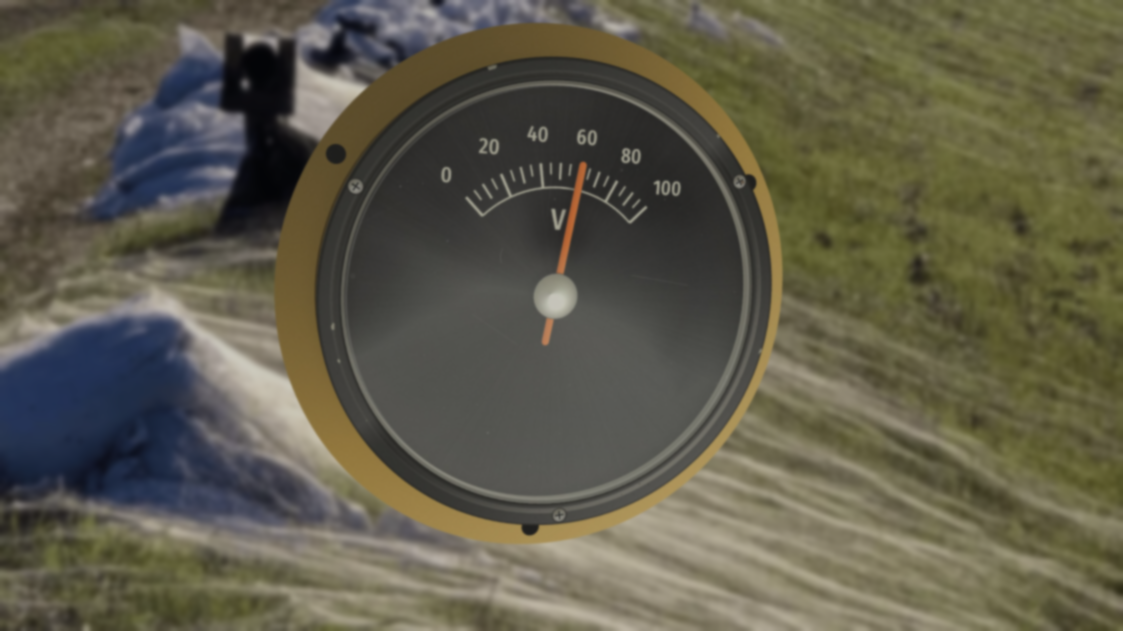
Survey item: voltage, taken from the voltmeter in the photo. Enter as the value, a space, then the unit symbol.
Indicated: 60 V
